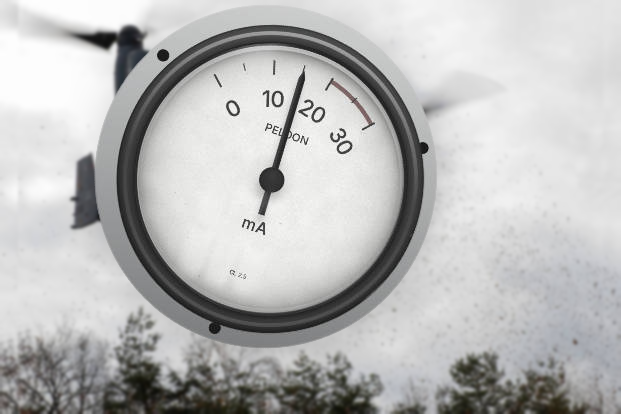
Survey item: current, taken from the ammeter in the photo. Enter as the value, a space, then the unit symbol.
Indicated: 15 mA
